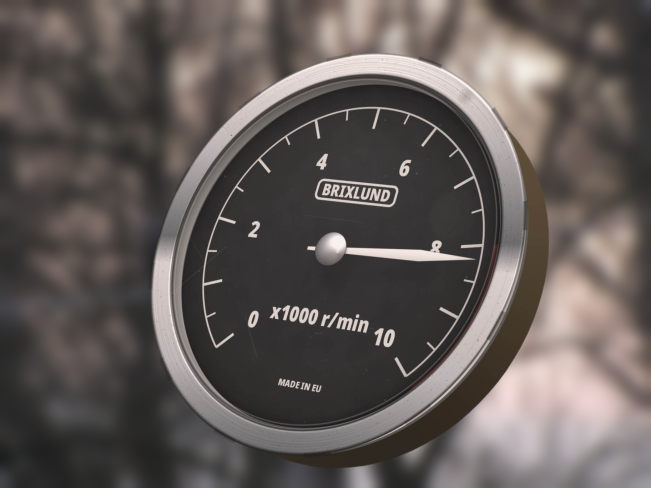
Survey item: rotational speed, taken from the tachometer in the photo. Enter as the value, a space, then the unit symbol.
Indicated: 8250 rpm
